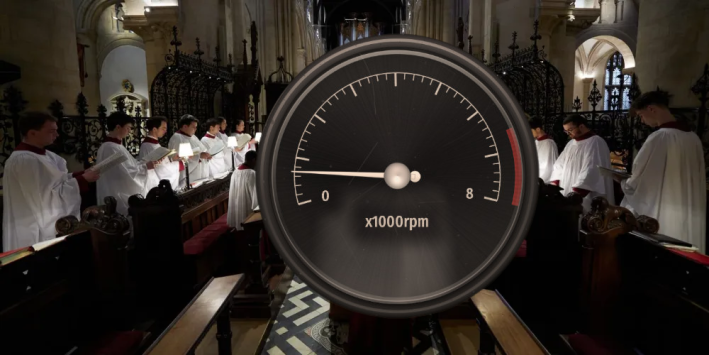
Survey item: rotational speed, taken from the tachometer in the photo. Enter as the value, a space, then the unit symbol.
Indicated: 700 rpm
